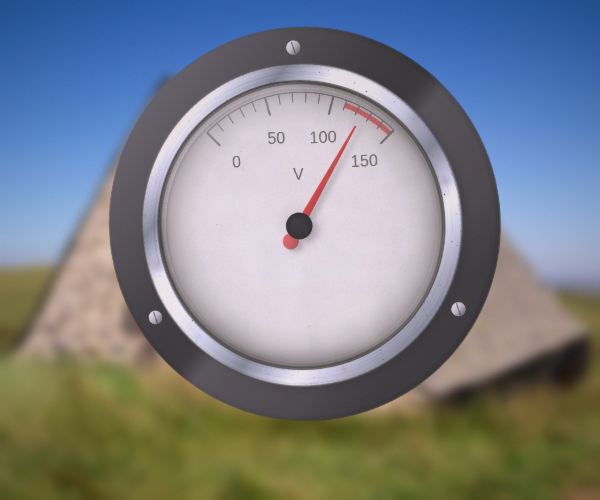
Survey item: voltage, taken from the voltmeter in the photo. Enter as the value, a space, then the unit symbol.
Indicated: 125 V
